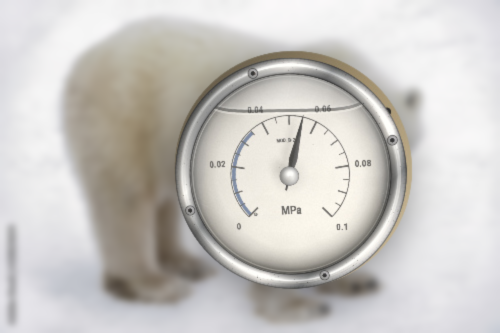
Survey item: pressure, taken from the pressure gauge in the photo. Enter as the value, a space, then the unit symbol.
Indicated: 0.055 MPa
